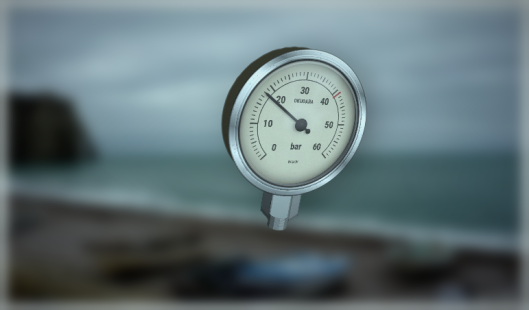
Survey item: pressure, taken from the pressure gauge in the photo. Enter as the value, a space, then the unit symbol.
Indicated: 18 bar
